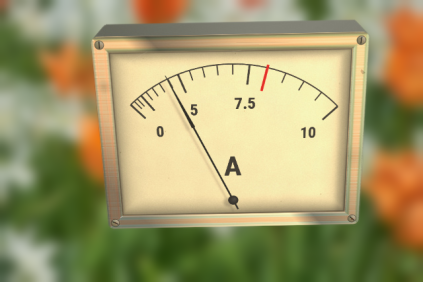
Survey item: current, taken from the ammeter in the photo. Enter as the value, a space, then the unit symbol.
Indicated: 4.5 A
